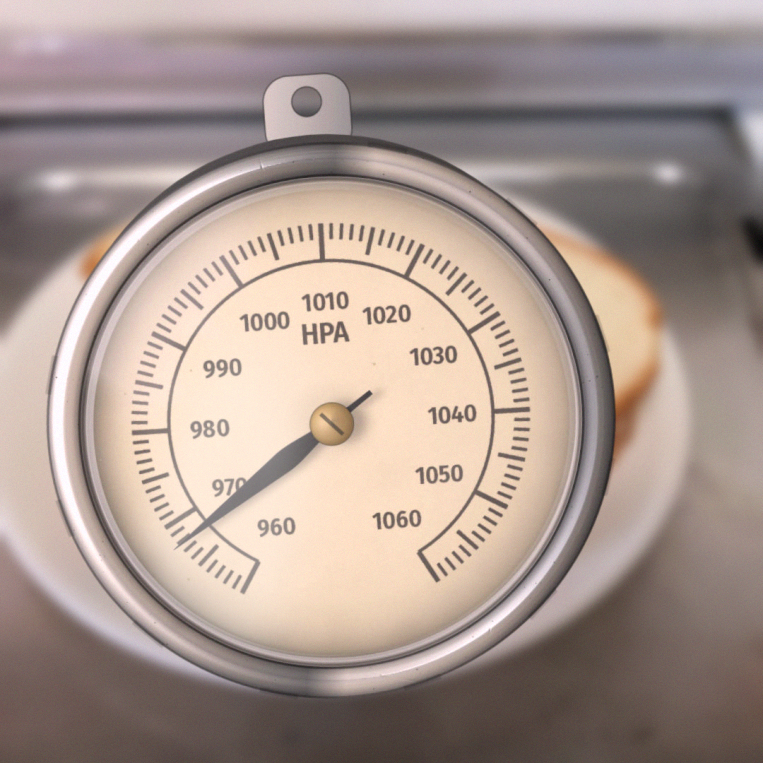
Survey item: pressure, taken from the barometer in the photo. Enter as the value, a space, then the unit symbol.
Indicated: 968 hPa
